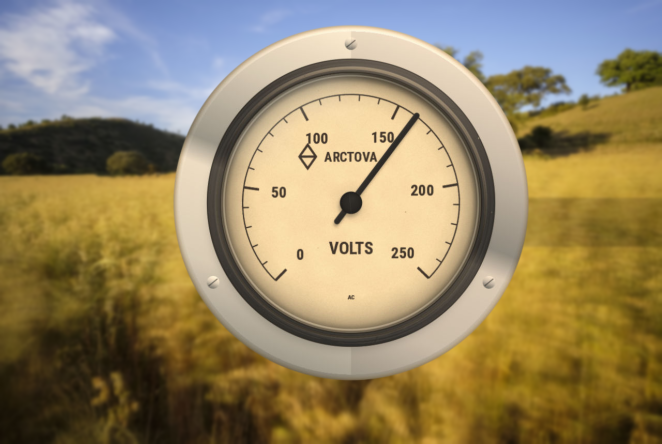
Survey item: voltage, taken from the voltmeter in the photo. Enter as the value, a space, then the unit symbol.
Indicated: 160 V
